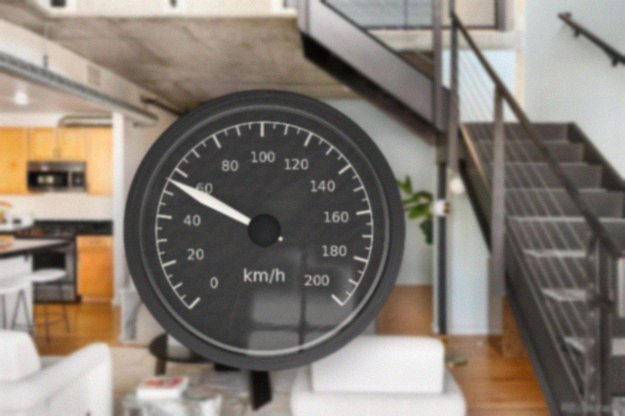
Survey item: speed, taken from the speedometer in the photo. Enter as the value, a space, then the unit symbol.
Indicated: 55 km/h
